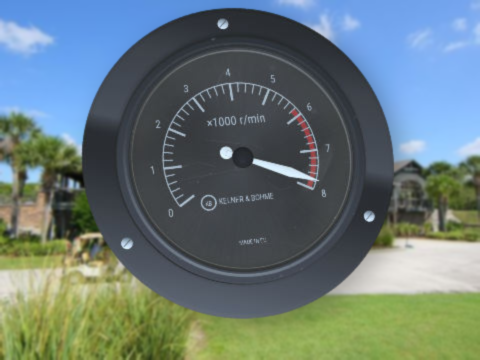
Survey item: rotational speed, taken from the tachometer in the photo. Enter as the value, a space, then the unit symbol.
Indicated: 7800 rpm
